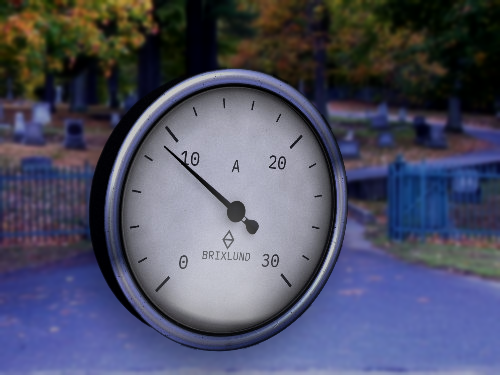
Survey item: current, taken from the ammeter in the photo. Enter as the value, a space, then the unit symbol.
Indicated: 9 A
